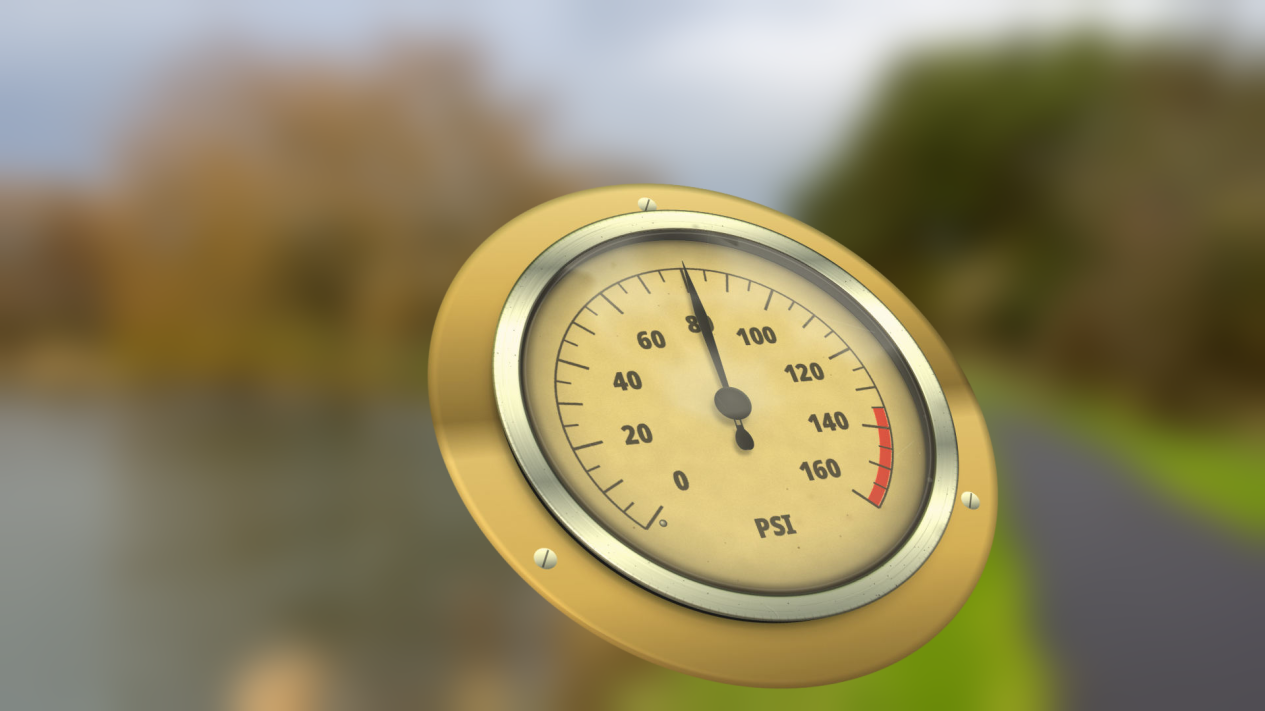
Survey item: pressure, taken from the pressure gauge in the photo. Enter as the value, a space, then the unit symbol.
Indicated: 80 psi
